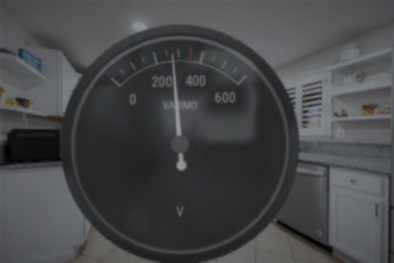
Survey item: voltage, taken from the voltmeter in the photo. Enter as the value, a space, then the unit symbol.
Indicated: 275 V
